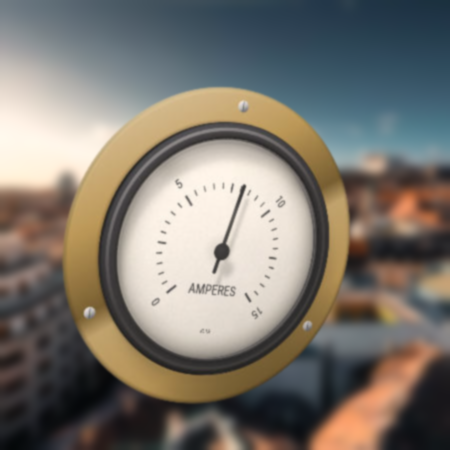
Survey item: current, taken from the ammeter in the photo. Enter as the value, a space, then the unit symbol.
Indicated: 8 A
